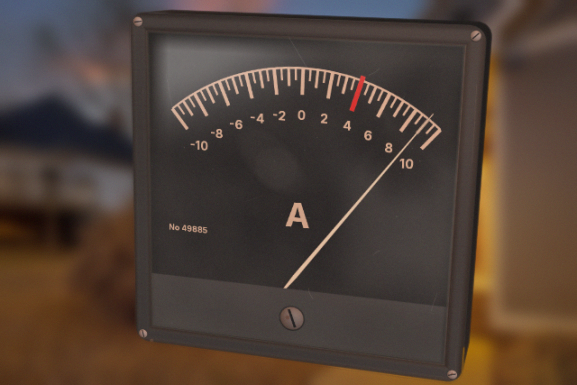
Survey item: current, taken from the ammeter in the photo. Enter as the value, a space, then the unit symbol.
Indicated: 9 A
